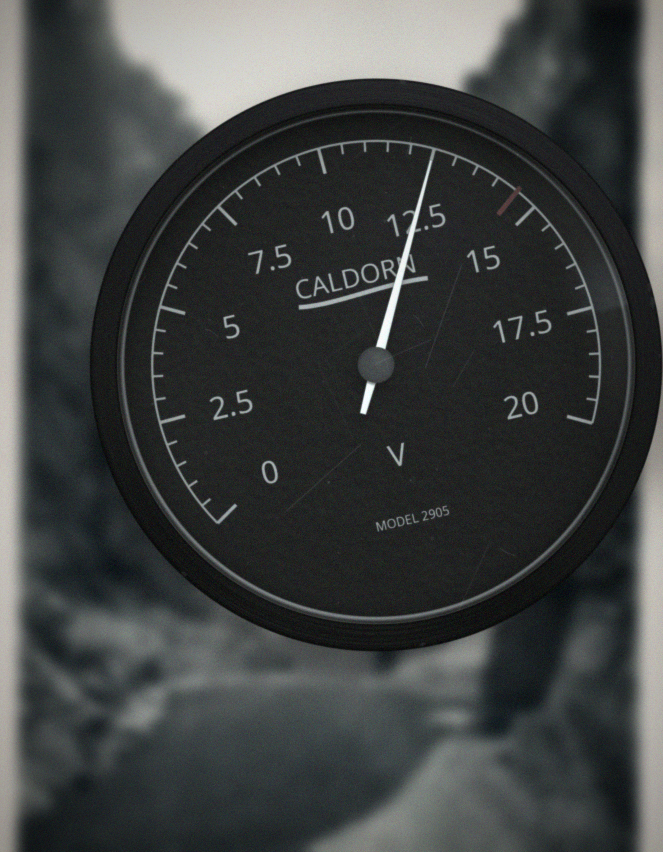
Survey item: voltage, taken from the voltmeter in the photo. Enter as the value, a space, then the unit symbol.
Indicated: 12.5 V
